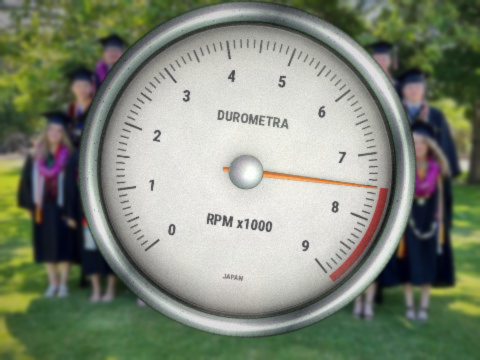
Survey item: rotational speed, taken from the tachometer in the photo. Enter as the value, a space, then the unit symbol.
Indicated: 7500 rpm
